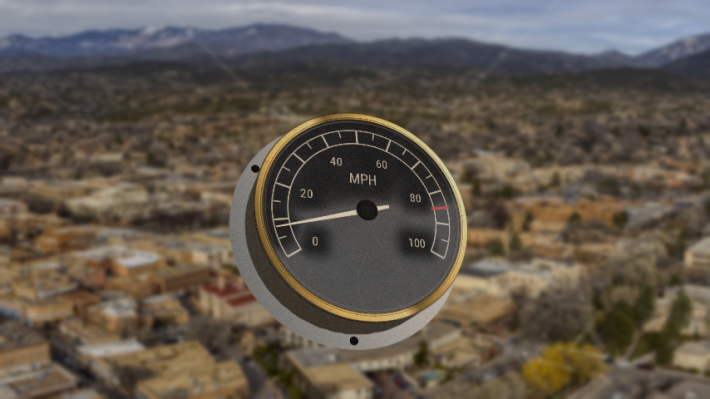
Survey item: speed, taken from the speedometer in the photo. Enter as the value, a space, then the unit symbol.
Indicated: 7.5 mph
